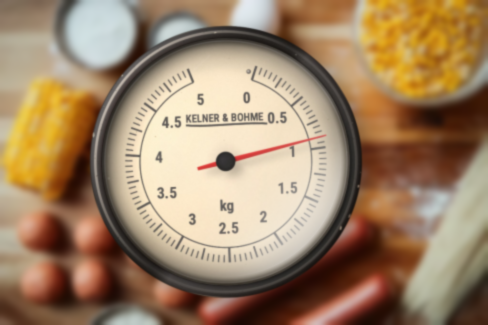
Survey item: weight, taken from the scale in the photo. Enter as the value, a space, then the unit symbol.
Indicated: 0.9 kg
